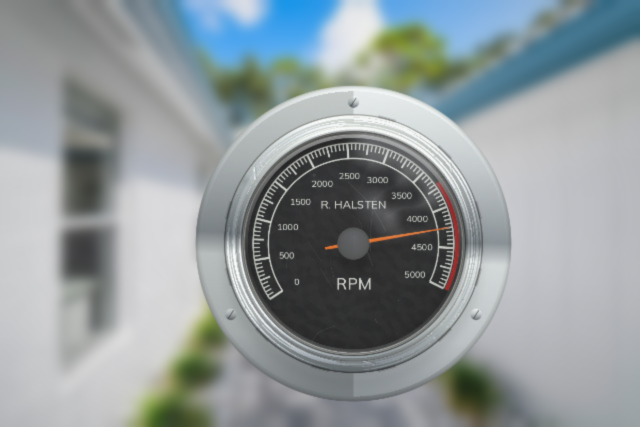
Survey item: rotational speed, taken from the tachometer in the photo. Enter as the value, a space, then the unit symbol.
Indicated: 4250 rpm
